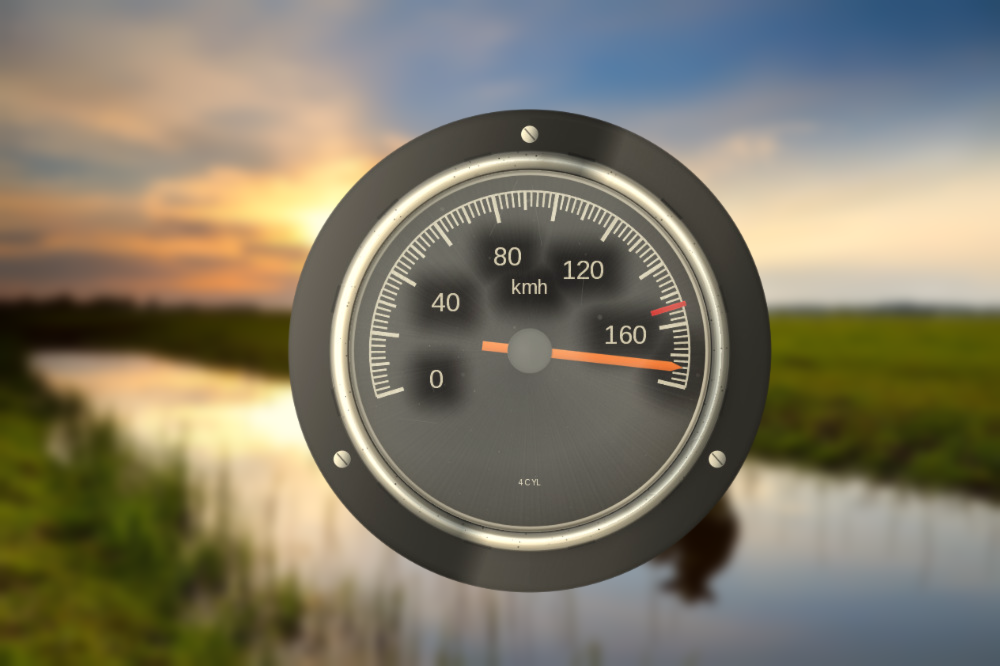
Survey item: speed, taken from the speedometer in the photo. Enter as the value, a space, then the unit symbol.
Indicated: 174 km/h
